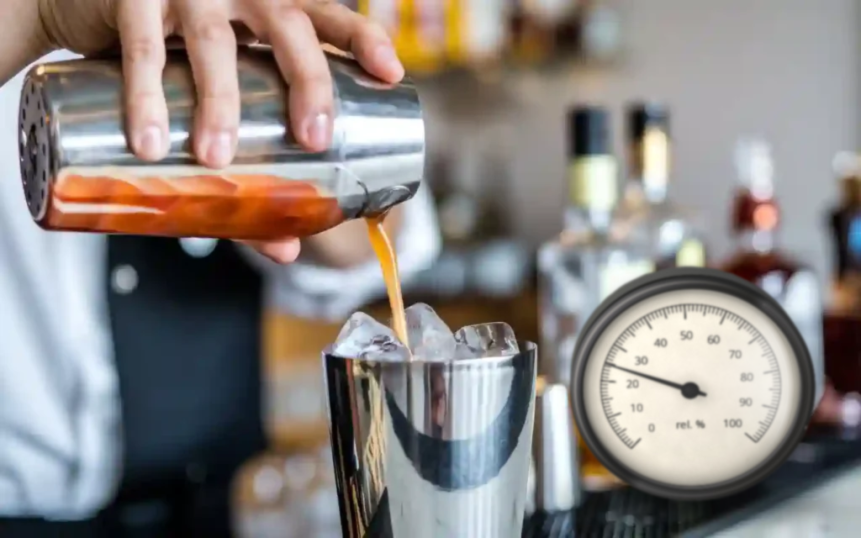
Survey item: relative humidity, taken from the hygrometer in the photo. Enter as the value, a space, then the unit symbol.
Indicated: 25 %
